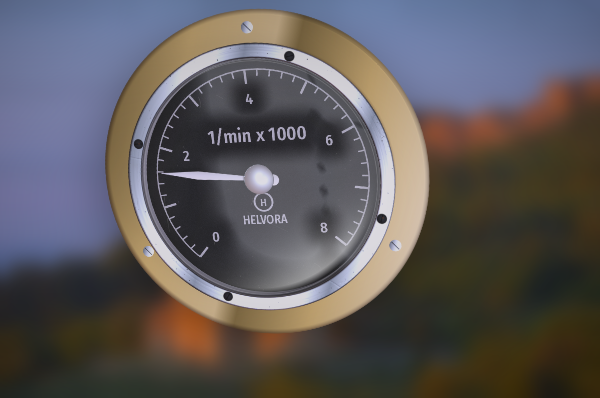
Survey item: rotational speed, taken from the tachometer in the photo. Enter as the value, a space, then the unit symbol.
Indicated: 1600 rpm
